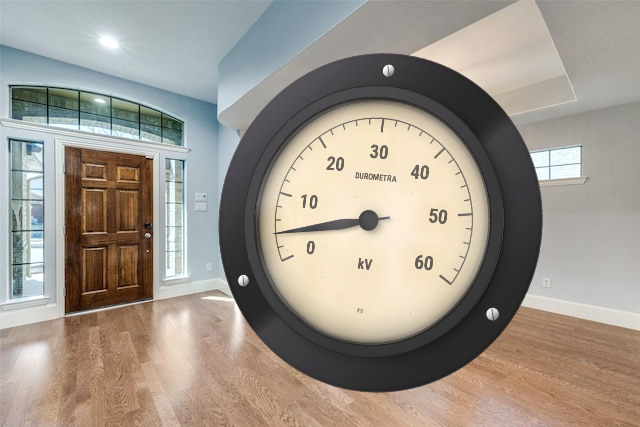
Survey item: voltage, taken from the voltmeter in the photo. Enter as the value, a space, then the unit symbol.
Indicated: 4 kV
